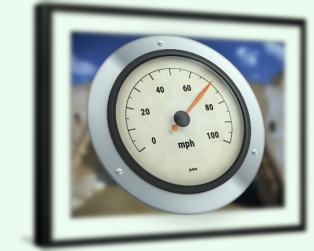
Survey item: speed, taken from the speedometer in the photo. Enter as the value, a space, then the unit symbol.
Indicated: 70 mph
